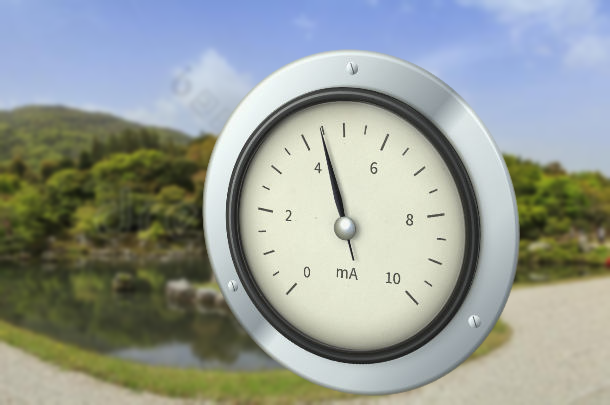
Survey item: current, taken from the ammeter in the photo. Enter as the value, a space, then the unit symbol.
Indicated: 4.5 mA
